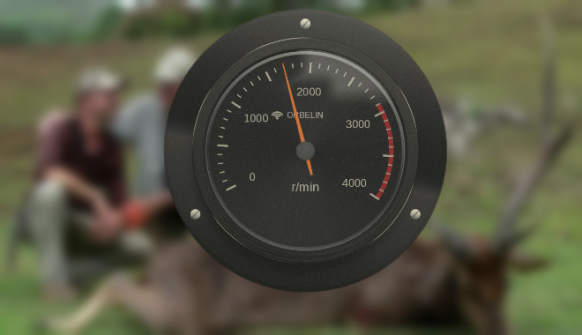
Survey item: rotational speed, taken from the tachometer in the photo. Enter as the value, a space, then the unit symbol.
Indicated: 1700 rpm
